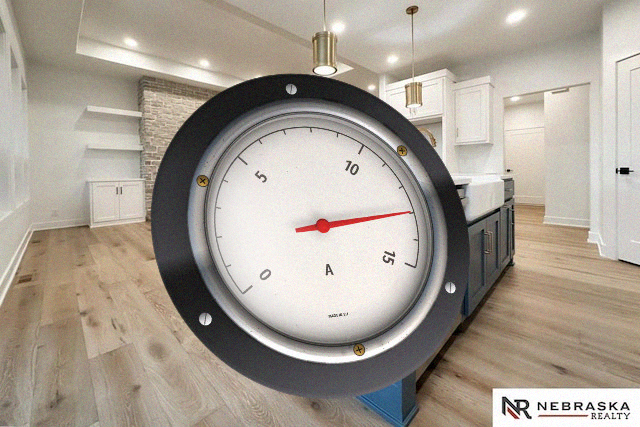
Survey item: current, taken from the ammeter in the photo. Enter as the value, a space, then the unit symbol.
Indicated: 13 A
